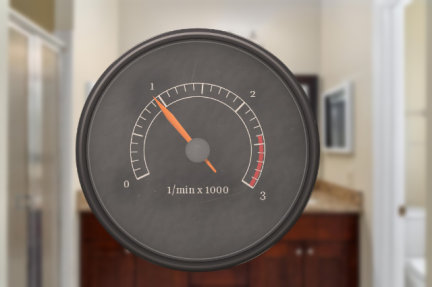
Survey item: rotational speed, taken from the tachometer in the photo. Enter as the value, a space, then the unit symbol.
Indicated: 950 rpm
